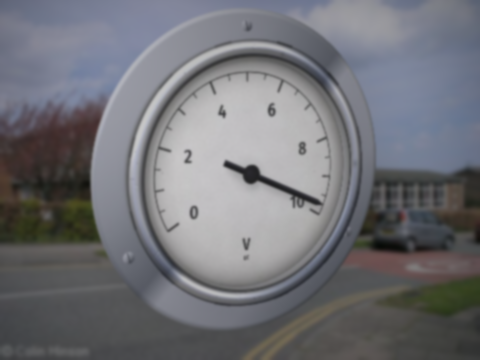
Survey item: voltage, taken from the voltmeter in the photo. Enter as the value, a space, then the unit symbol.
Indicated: 9.75 V
